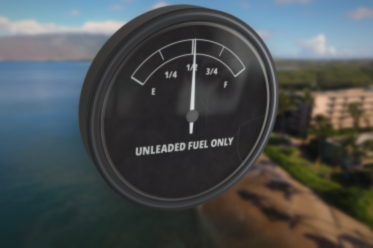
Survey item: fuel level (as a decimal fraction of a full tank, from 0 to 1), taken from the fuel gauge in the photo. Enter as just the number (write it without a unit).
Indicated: 0.5
